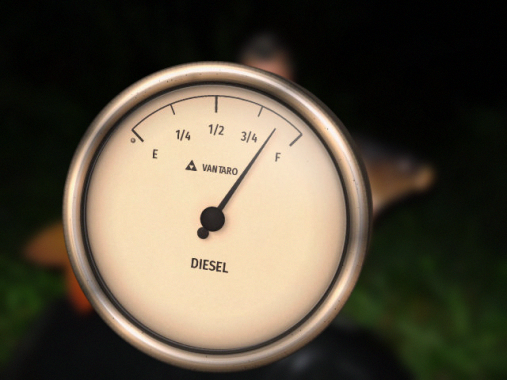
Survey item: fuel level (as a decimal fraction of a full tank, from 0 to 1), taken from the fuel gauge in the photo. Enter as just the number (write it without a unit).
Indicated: 0.875
